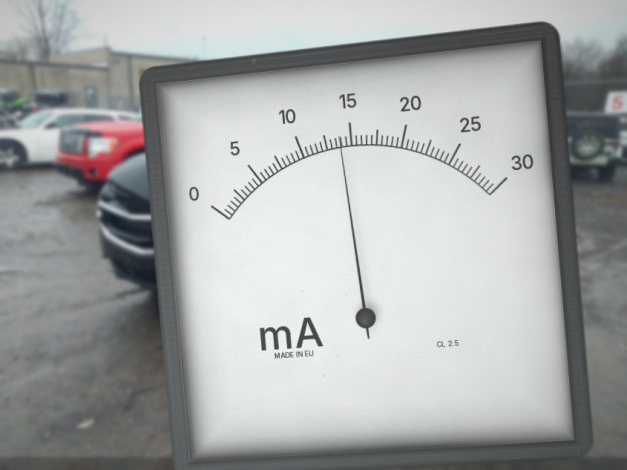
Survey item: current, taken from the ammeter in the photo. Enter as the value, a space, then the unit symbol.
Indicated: 14 mA
